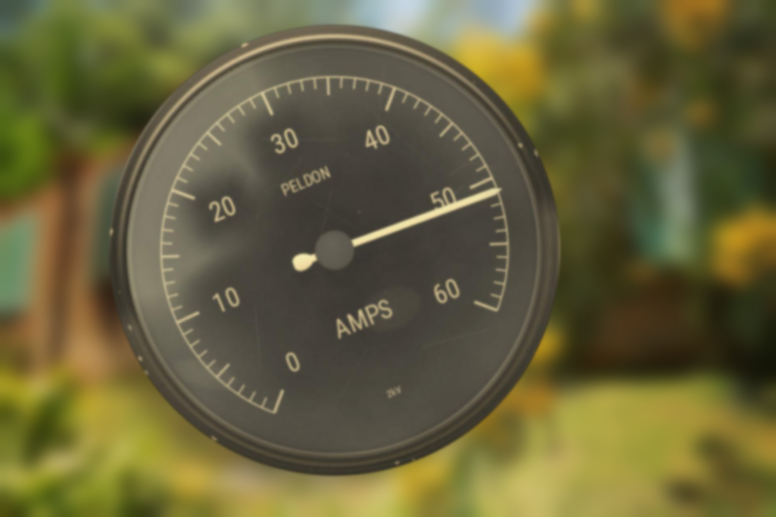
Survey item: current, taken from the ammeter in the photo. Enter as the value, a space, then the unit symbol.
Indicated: 51 A
